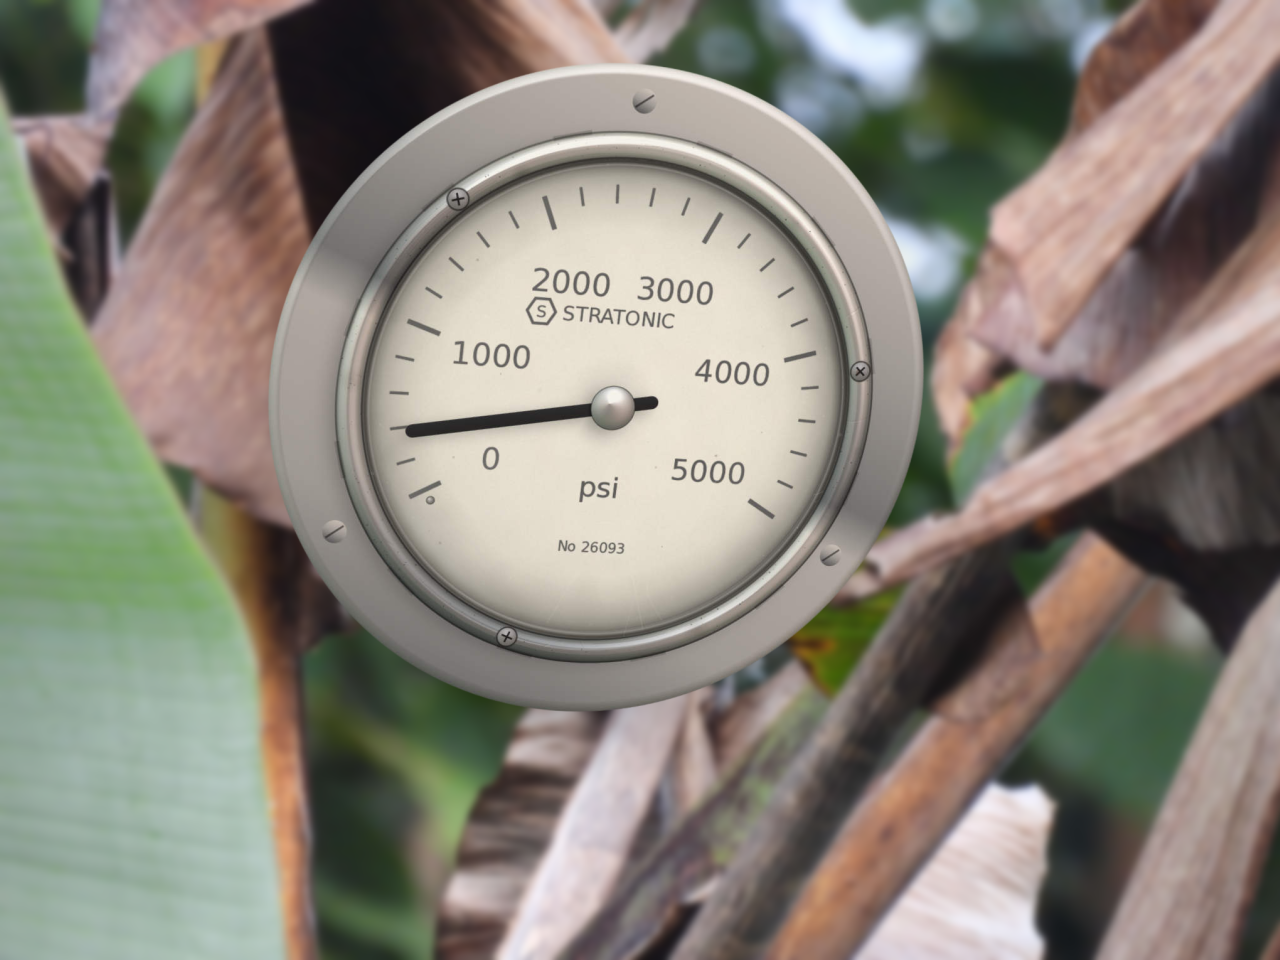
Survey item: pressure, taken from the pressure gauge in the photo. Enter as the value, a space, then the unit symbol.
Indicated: 400 psi
